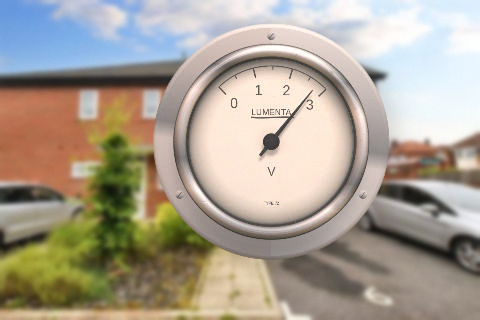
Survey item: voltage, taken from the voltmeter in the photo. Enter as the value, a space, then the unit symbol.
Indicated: 2.75 V
